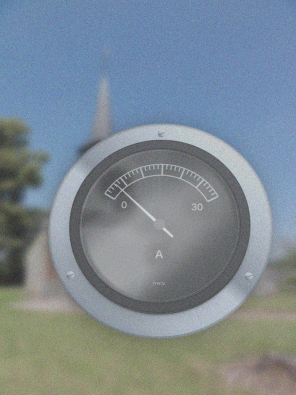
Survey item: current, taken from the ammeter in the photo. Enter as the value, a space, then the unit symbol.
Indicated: 3 A
